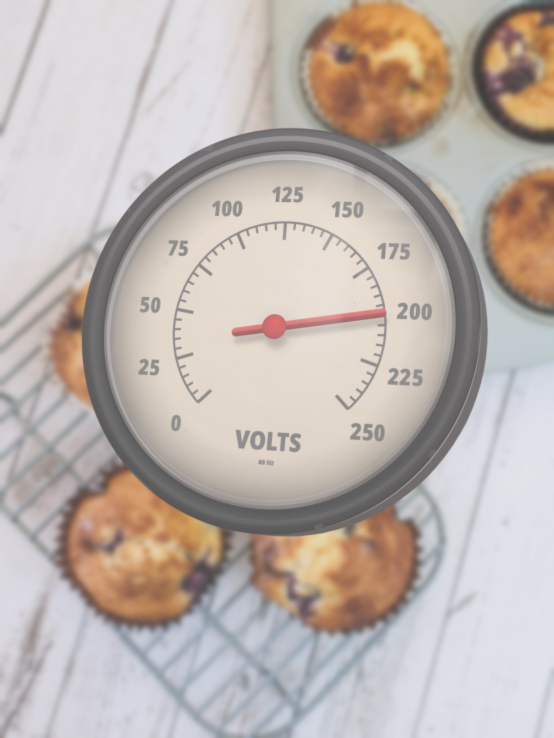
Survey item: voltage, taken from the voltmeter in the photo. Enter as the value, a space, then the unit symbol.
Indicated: 200 V
